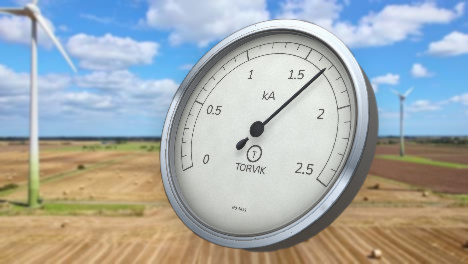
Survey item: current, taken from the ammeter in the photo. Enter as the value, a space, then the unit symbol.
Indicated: 1.7 kA
